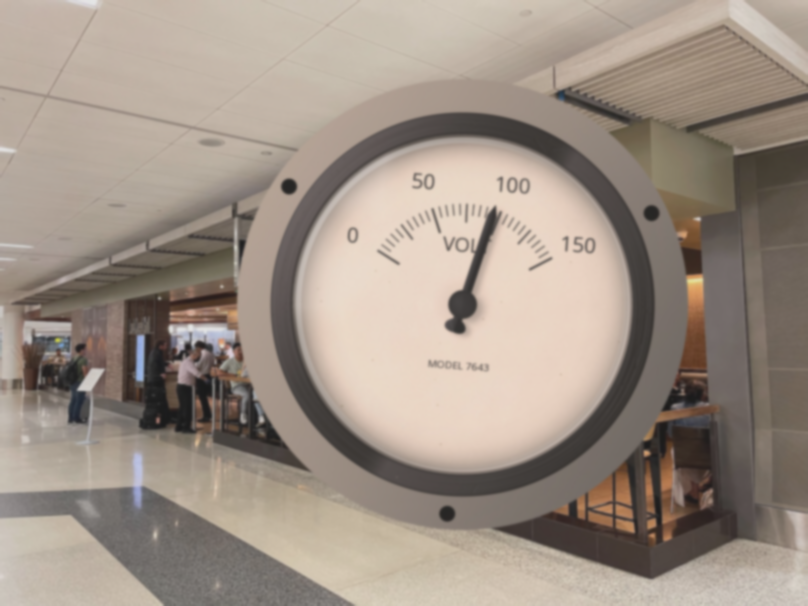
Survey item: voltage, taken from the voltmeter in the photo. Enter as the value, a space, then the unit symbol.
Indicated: 95 V
